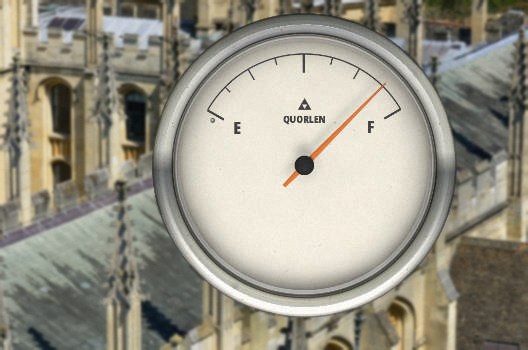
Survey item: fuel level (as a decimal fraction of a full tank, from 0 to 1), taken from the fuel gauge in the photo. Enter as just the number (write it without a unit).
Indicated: 0.875
